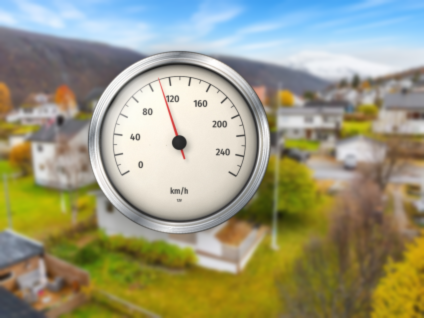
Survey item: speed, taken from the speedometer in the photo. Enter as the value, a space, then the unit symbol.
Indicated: 110 km/h
